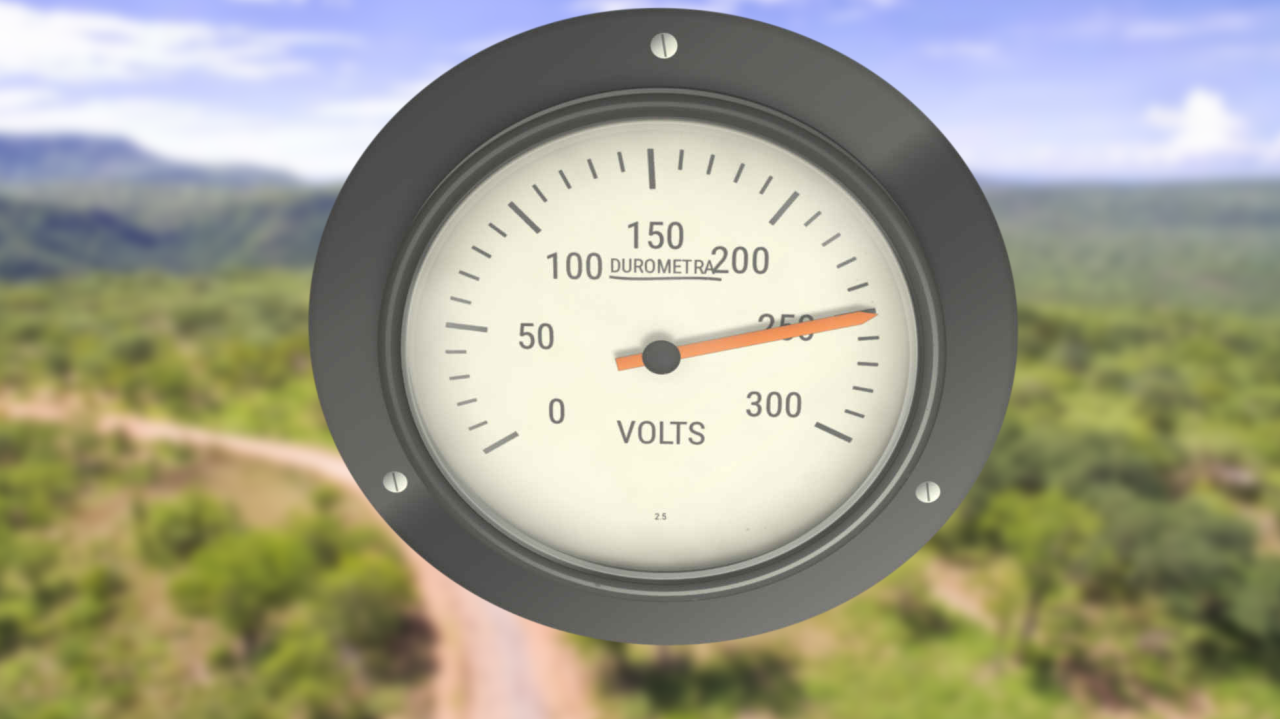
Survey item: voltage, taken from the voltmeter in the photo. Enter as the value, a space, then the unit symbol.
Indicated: 250 V
